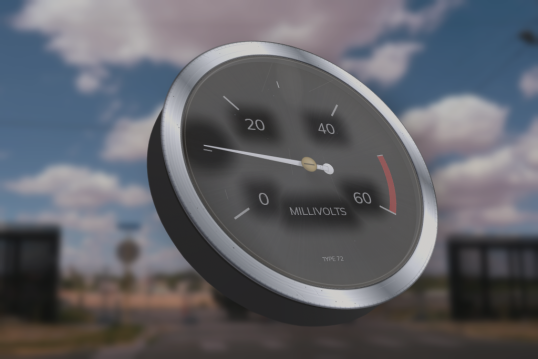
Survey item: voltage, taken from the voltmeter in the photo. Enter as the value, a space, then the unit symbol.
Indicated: 10 mV
